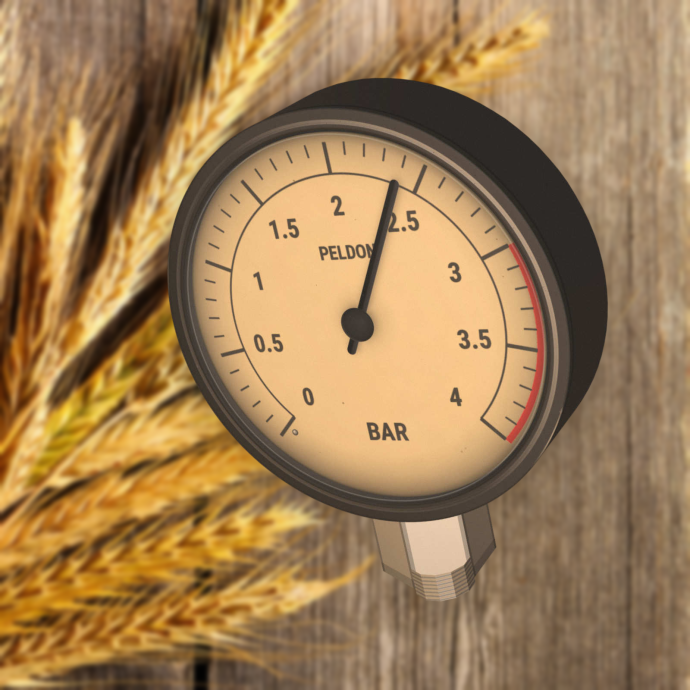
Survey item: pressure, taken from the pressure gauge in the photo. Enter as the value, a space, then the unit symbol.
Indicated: 2.4 bar
